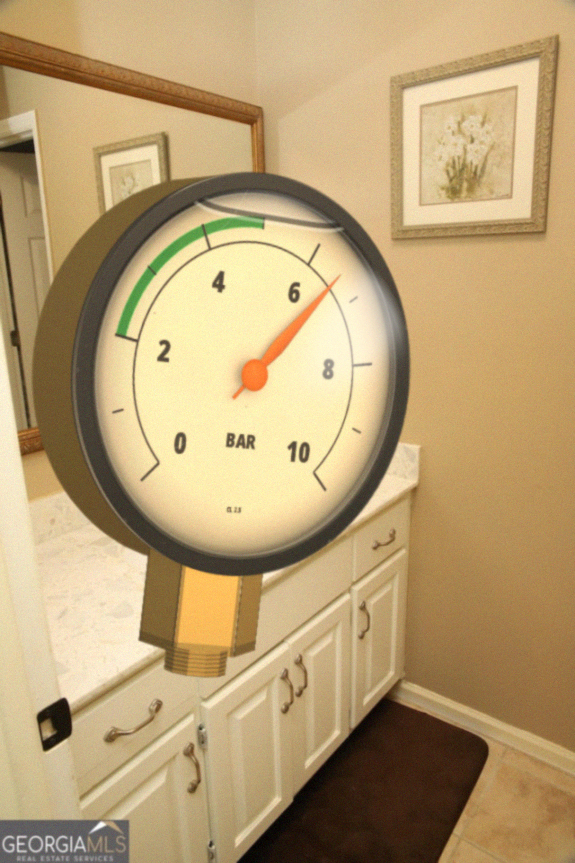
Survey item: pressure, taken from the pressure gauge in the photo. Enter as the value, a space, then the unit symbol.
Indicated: 6.5 bar
